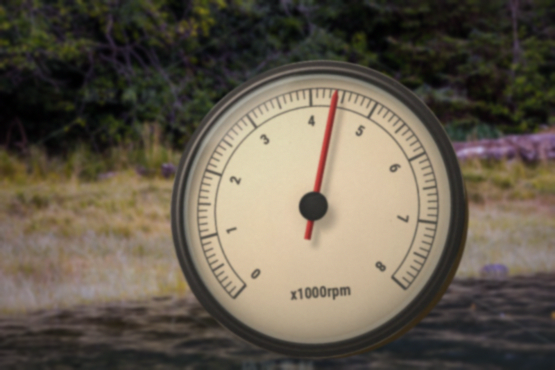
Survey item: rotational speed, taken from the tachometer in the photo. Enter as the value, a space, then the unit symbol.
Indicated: 4400 rpm
